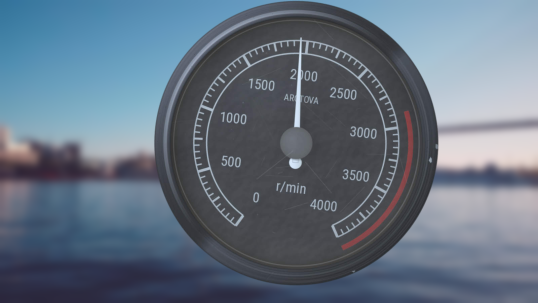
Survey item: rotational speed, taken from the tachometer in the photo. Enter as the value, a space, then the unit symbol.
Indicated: 1950 rpm
